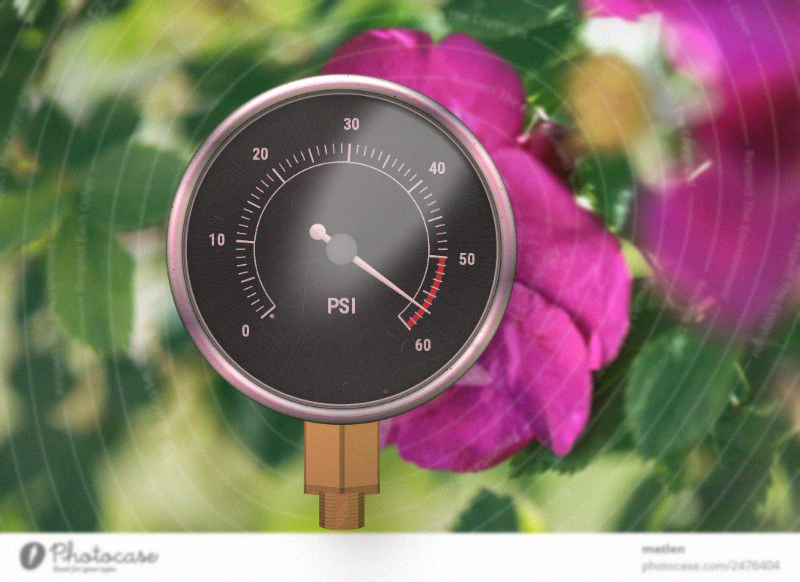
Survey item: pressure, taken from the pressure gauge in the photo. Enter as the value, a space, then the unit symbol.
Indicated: 57 psi
